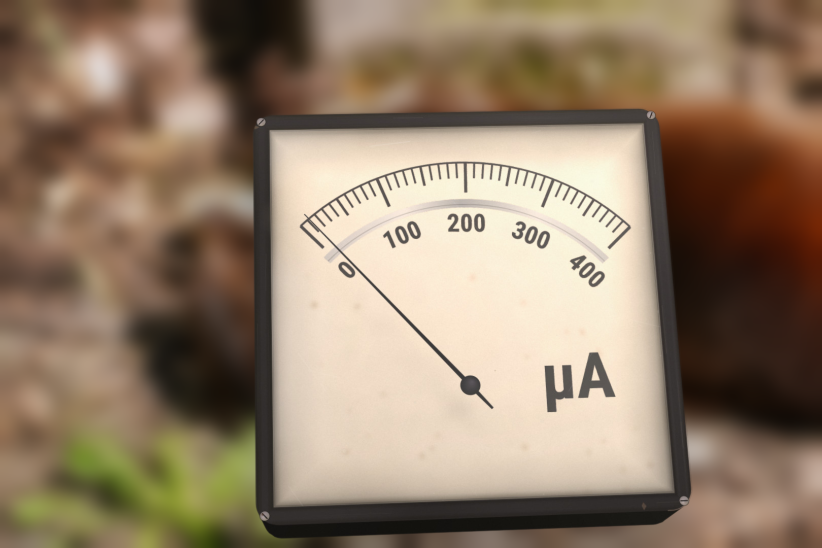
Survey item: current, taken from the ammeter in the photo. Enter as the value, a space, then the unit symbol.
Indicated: 10 µA
